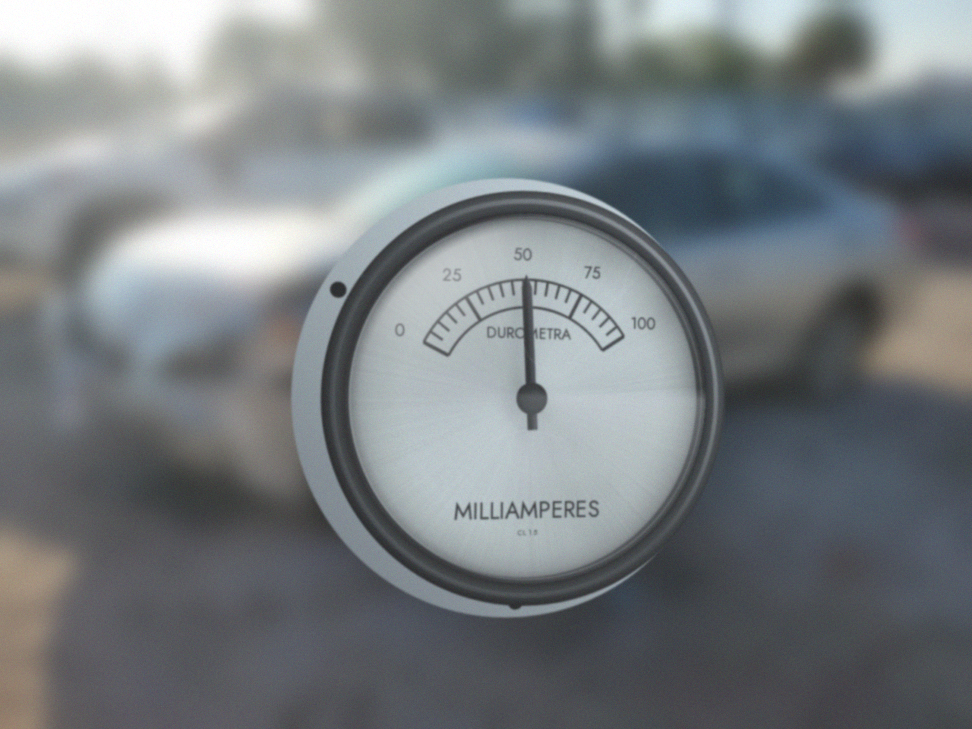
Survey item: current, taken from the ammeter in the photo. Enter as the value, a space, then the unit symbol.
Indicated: 50 mA
